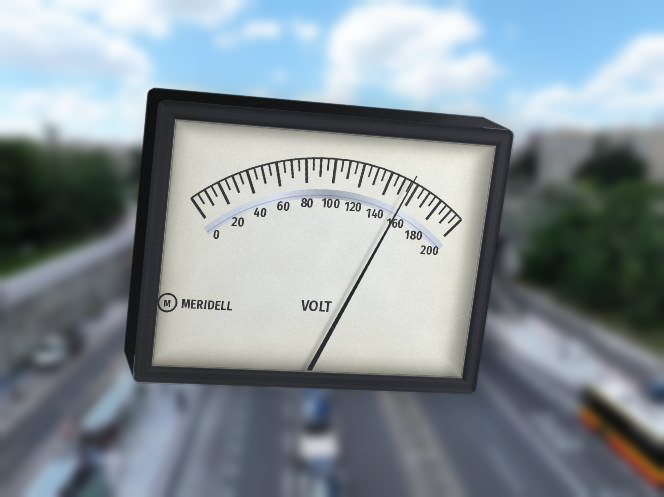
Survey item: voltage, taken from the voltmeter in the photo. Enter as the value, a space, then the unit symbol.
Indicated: 155 V
